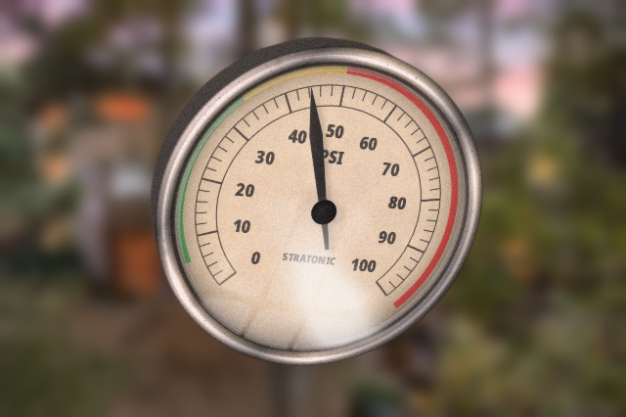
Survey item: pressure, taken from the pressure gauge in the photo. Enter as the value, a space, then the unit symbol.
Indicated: 44 psi
